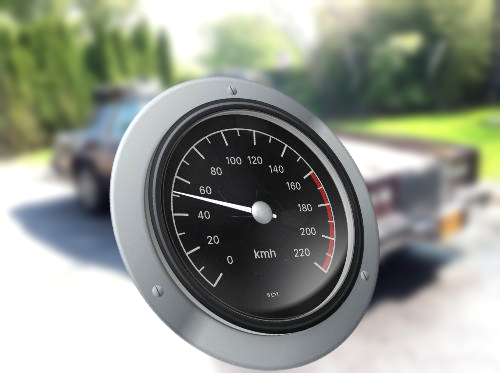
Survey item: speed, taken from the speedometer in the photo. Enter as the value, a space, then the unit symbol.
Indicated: 50 km/h
